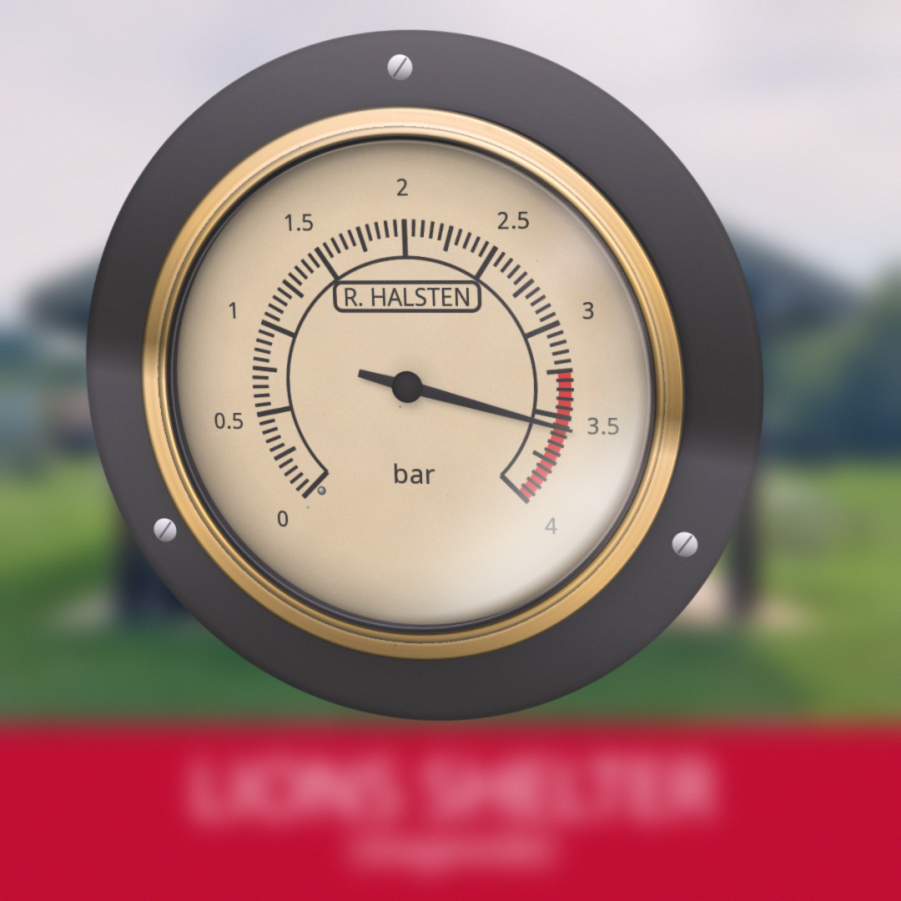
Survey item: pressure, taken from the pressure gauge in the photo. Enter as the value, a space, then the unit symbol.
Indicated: 3.55 bar
